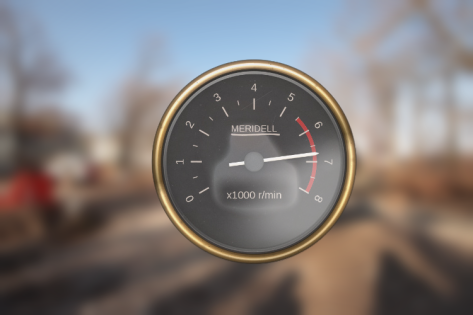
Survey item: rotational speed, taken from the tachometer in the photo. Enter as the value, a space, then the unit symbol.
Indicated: 6750 rpm
